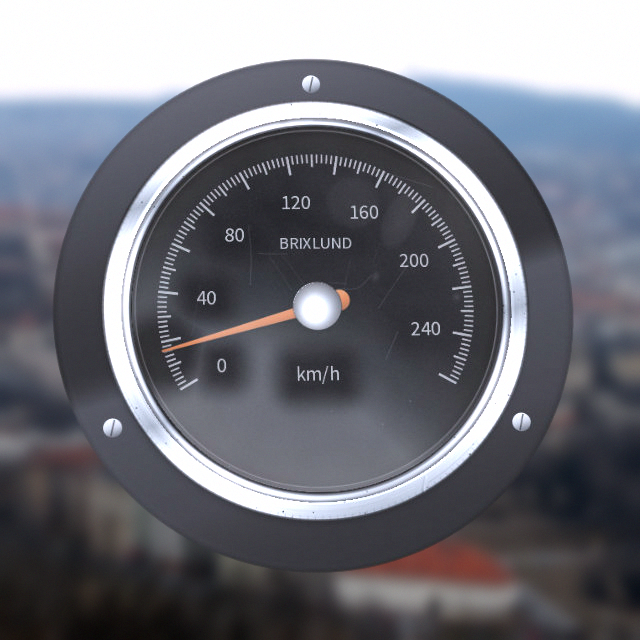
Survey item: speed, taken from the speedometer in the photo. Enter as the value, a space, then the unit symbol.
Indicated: 16 km/h
